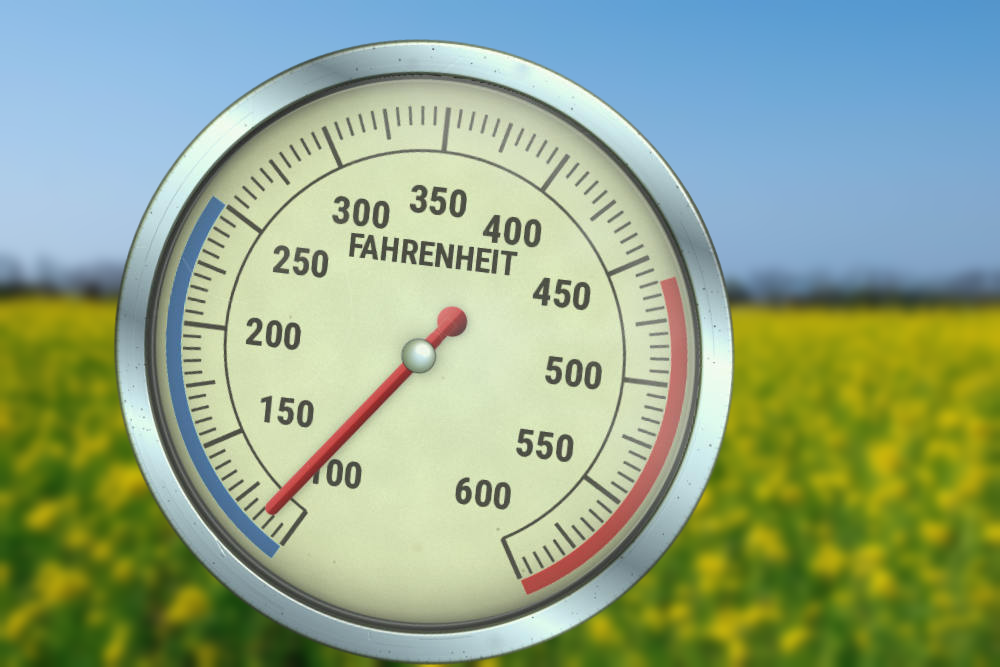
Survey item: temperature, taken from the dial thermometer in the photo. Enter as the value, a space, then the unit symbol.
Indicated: 112.5 °F
